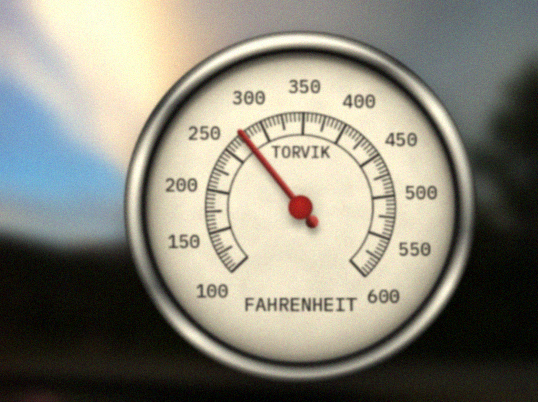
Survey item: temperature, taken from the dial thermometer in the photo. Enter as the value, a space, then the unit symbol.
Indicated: 275 °F
